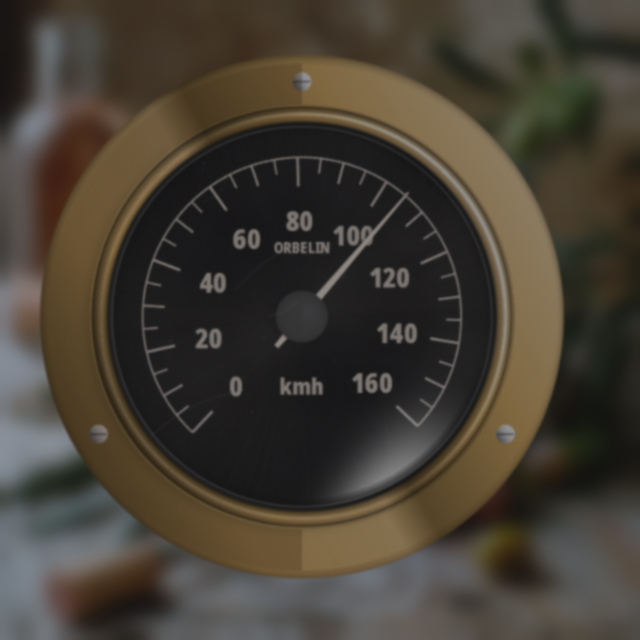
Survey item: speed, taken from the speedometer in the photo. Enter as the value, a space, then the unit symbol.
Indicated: 105 km/h
